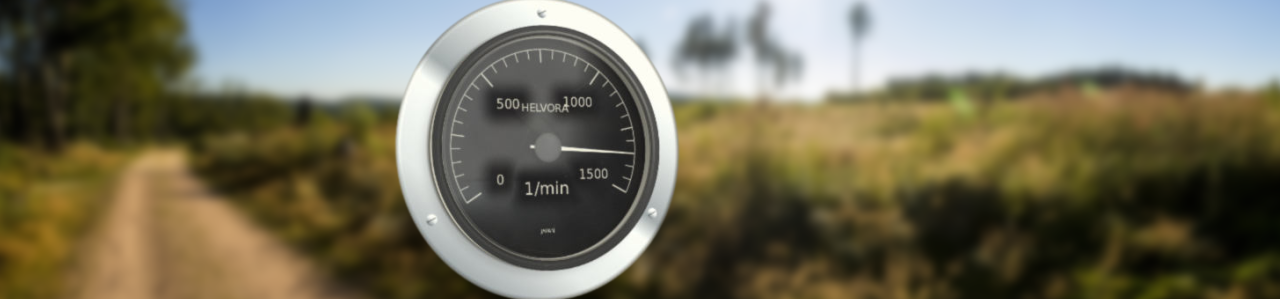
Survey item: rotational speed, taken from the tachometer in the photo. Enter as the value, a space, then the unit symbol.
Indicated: 1350 rpm
